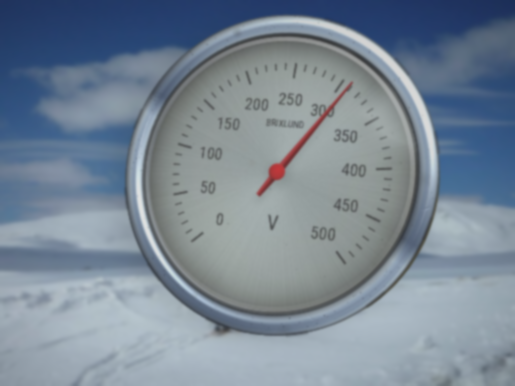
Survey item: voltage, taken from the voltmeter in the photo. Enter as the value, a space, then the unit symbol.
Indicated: 310 V
